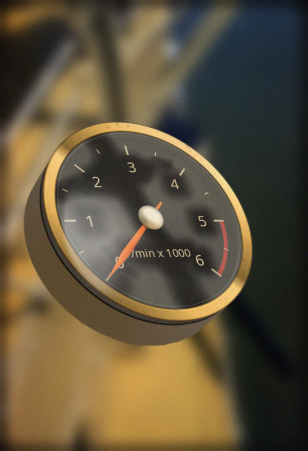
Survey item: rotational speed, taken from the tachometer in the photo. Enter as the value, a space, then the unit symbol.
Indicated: 0 rpm
